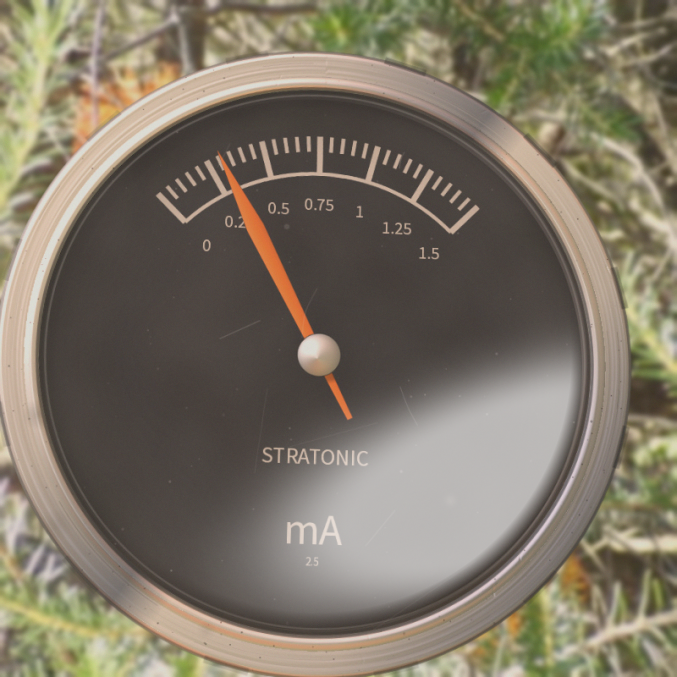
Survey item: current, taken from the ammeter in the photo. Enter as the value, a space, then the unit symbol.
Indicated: 0.3 mA
